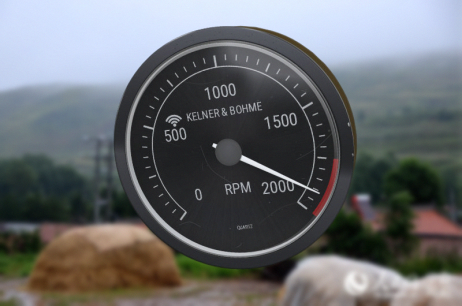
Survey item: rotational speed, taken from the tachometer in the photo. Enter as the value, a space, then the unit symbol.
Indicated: 1900 rpm
